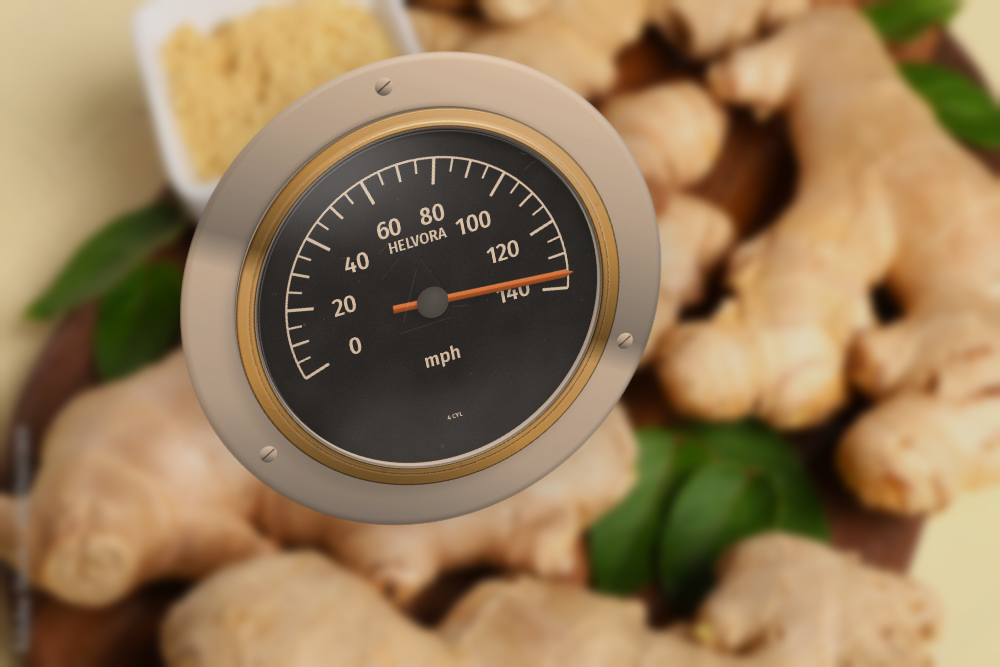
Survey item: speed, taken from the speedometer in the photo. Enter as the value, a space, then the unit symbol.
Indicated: 135 mph
